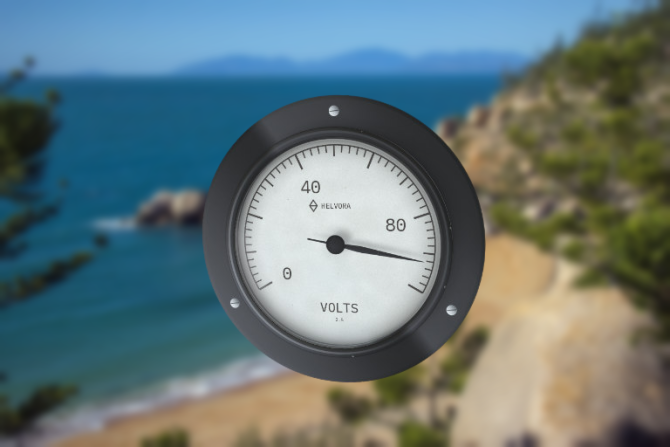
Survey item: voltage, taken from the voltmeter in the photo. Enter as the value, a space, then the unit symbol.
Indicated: 92 V
